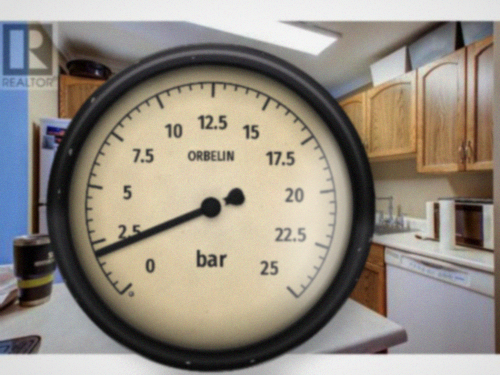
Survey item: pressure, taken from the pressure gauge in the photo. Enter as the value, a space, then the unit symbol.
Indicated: 2 bar
